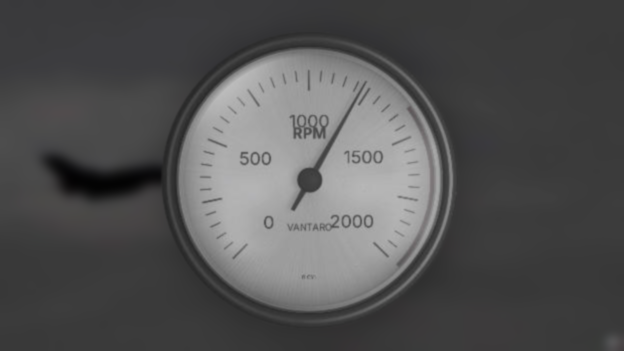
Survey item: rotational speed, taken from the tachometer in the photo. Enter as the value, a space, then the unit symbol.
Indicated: 1225 rpm
